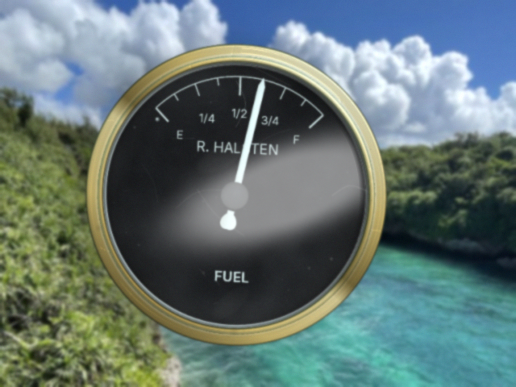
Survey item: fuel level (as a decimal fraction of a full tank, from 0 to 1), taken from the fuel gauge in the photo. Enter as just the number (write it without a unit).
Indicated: 0.625
